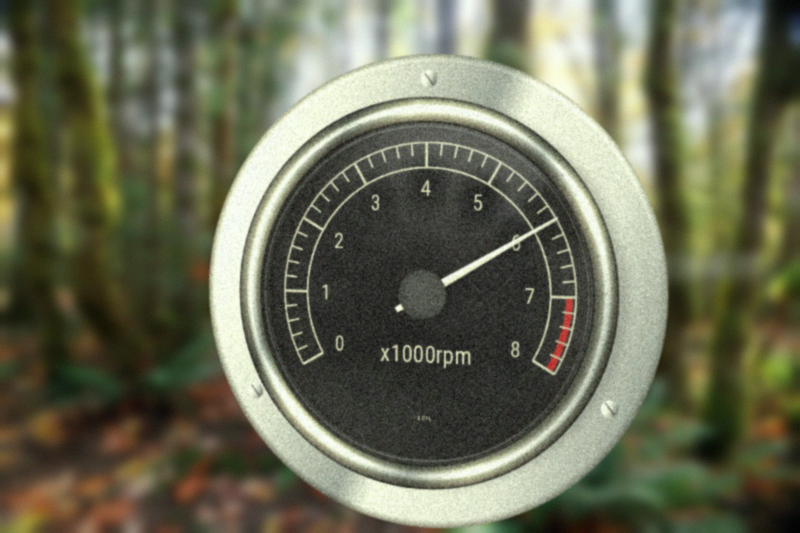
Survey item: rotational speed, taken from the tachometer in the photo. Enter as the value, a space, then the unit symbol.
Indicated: 6000 rpm
